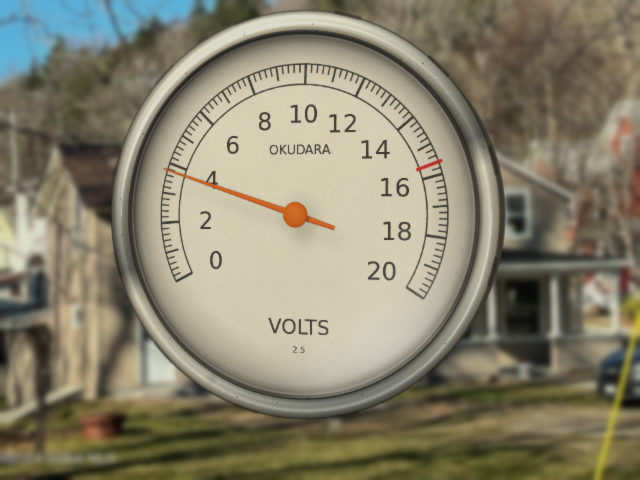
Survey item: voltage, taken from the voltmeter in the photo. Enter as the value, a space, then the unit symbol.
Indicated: 3.8 V
